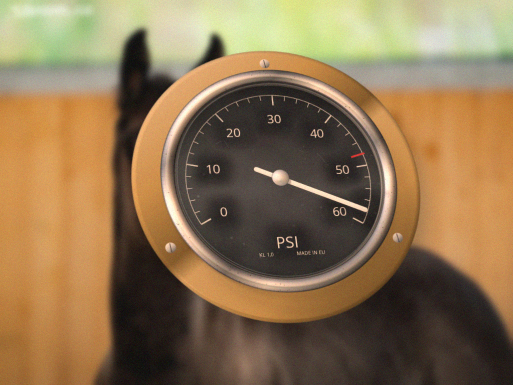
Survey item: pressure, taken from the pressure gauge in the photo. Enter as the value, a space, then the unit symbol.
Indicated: 58 psi
